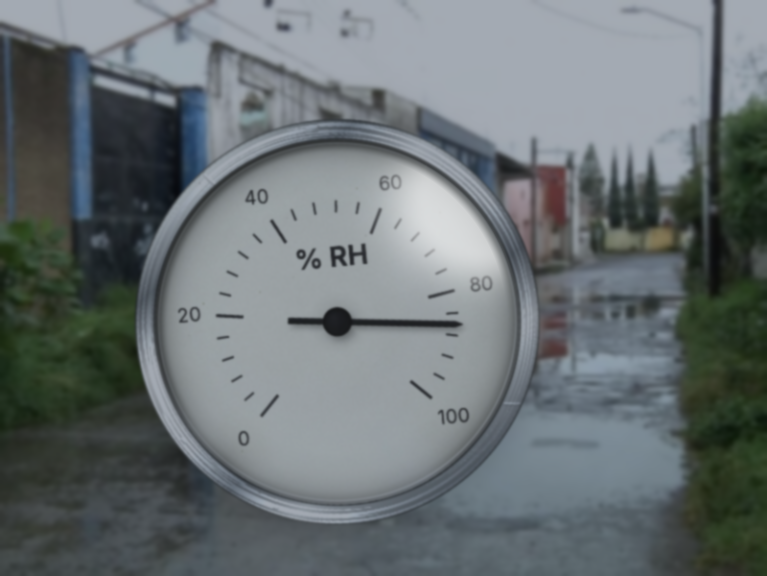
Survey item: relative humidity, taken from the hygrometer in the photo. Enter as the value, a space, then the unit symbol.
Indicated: 86 %
